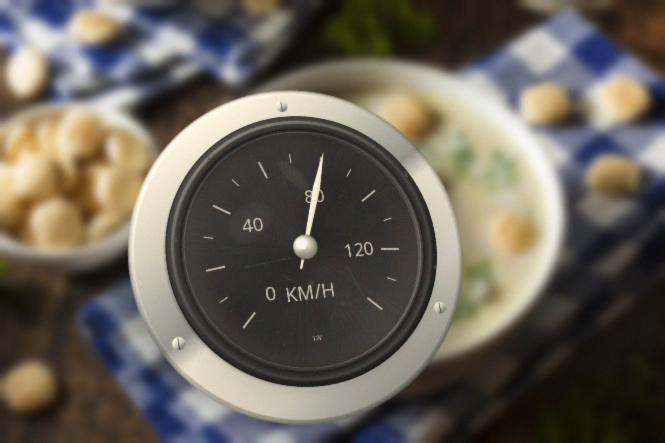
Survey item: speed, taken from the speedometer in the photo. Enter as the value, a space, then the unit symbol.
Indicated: 80 km/h
